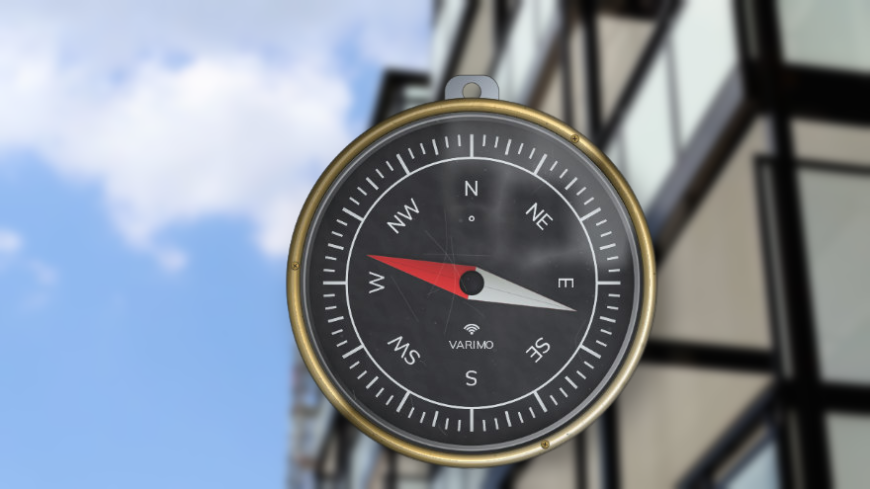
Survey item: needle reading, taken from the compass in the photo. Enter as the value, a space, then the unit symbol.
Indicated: 285 °
